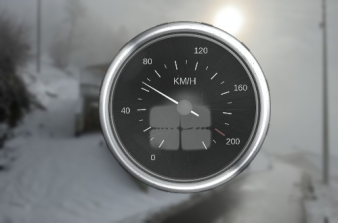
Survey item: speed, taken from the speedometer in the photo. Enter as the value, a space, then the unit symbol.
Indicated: 65 km/h
